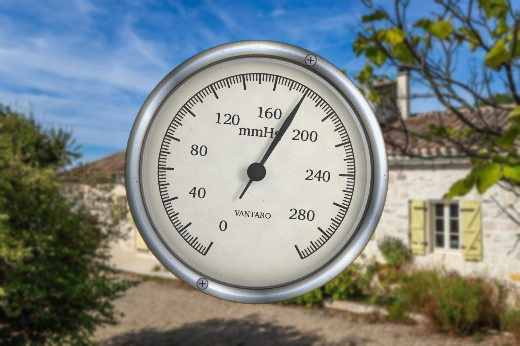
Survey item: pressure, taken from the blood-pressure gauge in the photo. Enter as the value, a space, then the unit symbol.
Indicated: 180 mmHg
